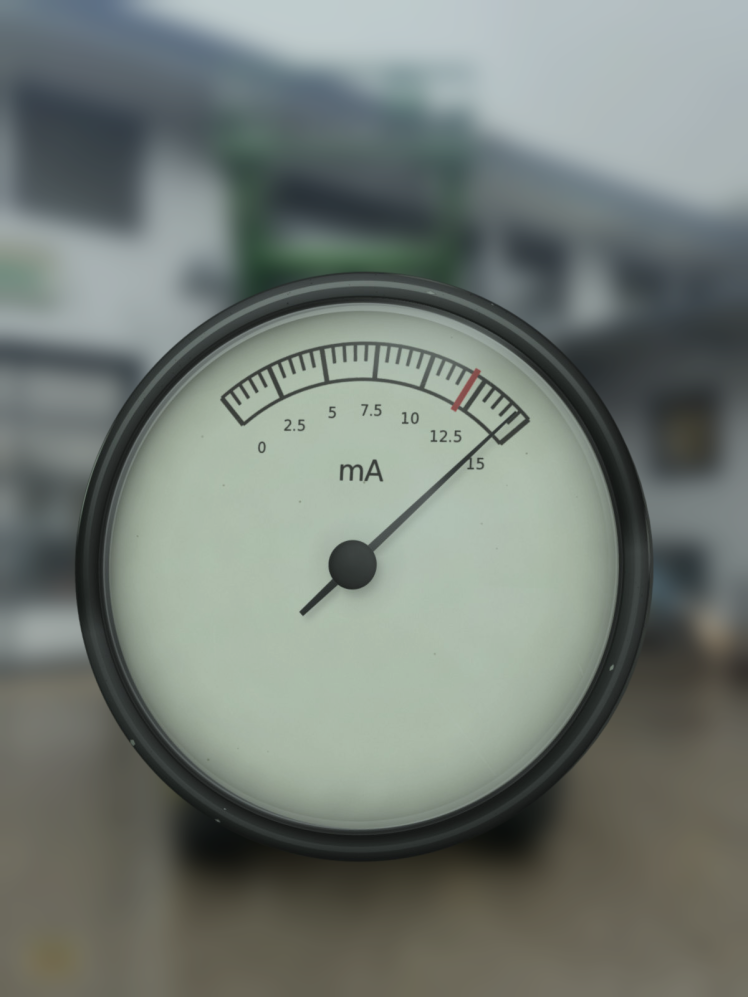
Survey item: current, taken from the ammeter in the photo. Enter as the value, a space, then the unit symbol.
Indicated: 14.5 mA
